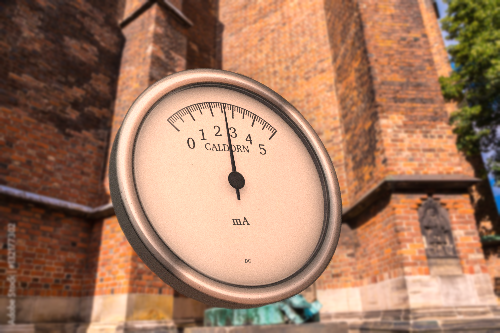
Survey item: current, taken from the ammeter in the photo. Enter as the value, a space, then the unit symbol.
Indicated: 2.5 mA
